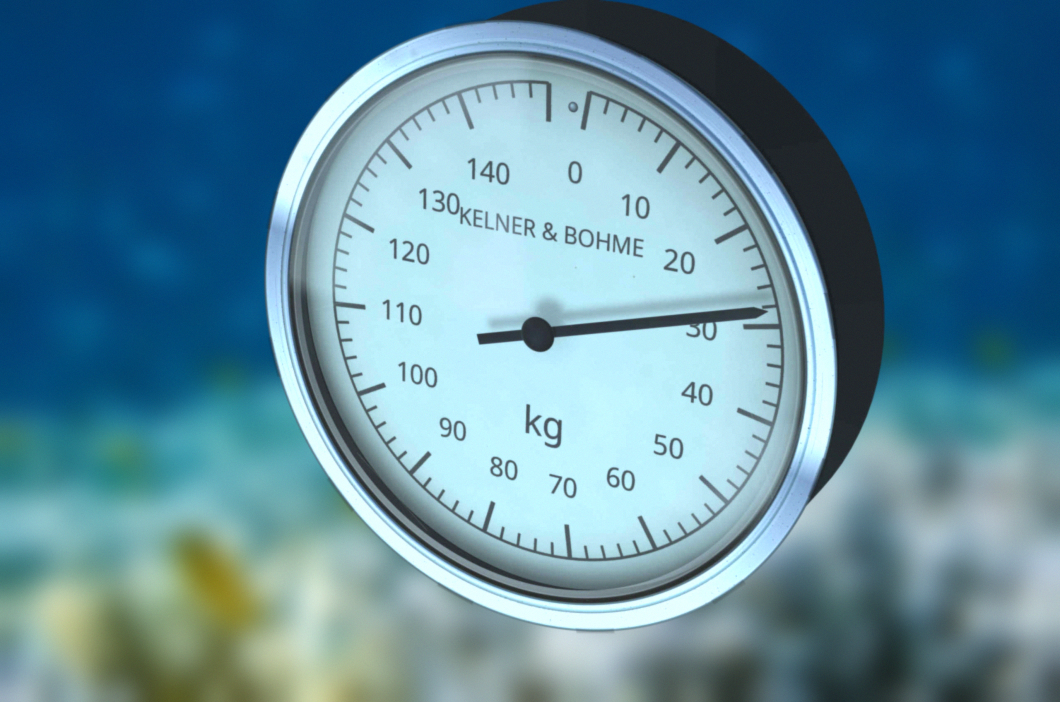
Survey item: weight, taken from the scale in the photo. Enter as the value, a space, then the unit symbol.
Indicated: 28 kg
